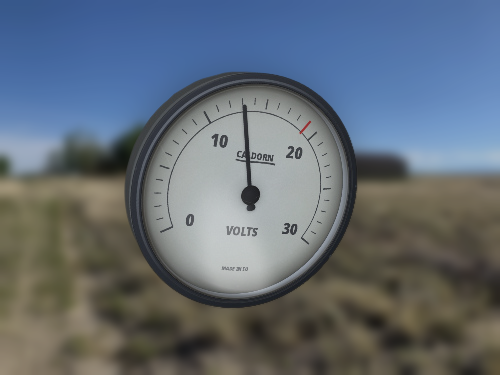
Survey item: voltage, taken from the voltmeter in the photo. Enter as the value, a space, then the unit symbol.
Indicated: 13 V
